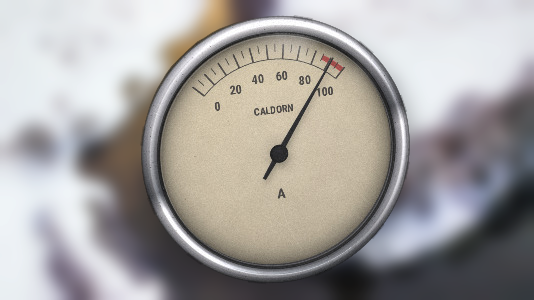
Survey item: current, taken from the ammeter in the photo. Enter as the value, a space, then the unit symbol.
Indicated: 90 A
